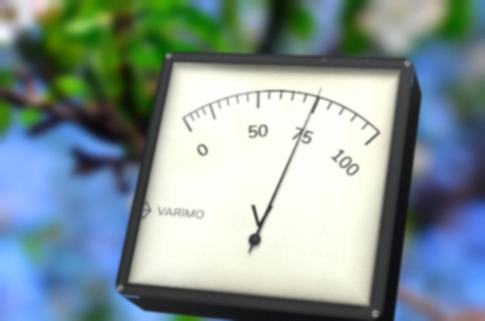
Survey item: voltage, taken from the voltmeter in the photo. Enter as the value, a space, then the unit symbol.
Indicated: 75 V
